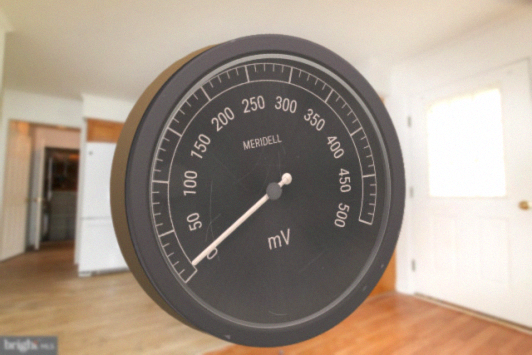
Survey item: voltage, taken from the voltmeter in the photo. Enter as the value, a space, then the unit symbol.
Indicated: 10 mV
